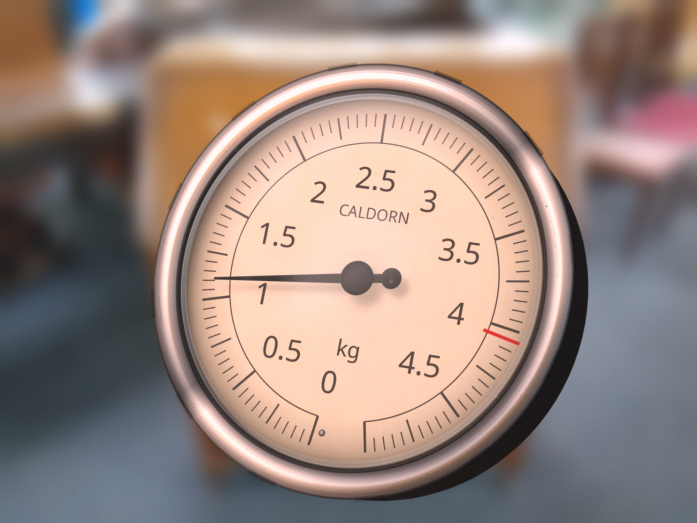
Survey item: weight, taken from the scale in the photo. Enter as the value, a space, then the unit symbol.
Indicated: 1.1 kg
